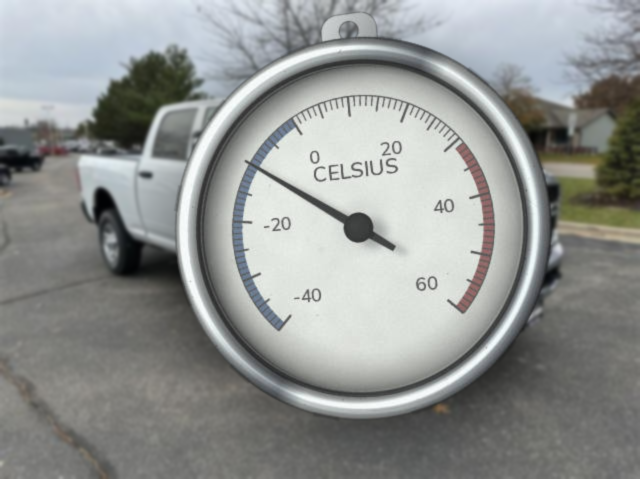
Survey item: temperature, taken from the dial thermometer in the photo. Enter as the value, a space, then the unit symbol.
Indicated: -10 °C
